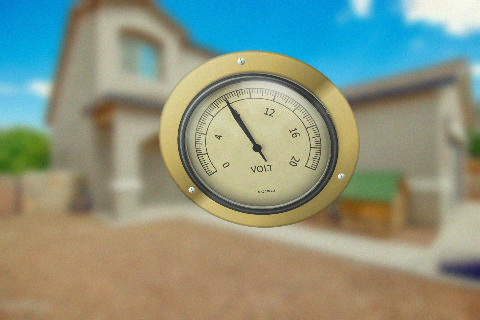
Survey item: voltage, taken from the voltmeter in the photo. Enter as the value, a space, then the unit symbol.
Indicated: 8 V
